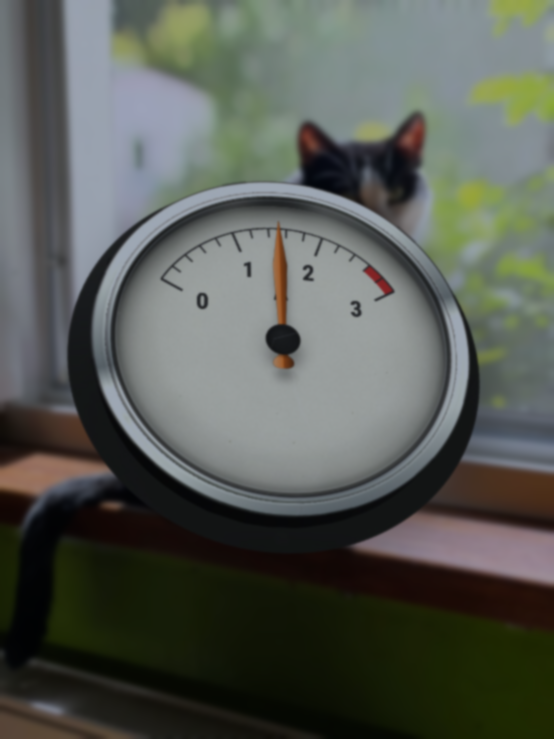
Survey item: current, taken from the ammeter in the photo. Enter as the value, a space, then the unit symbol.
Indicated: 1.5 A
